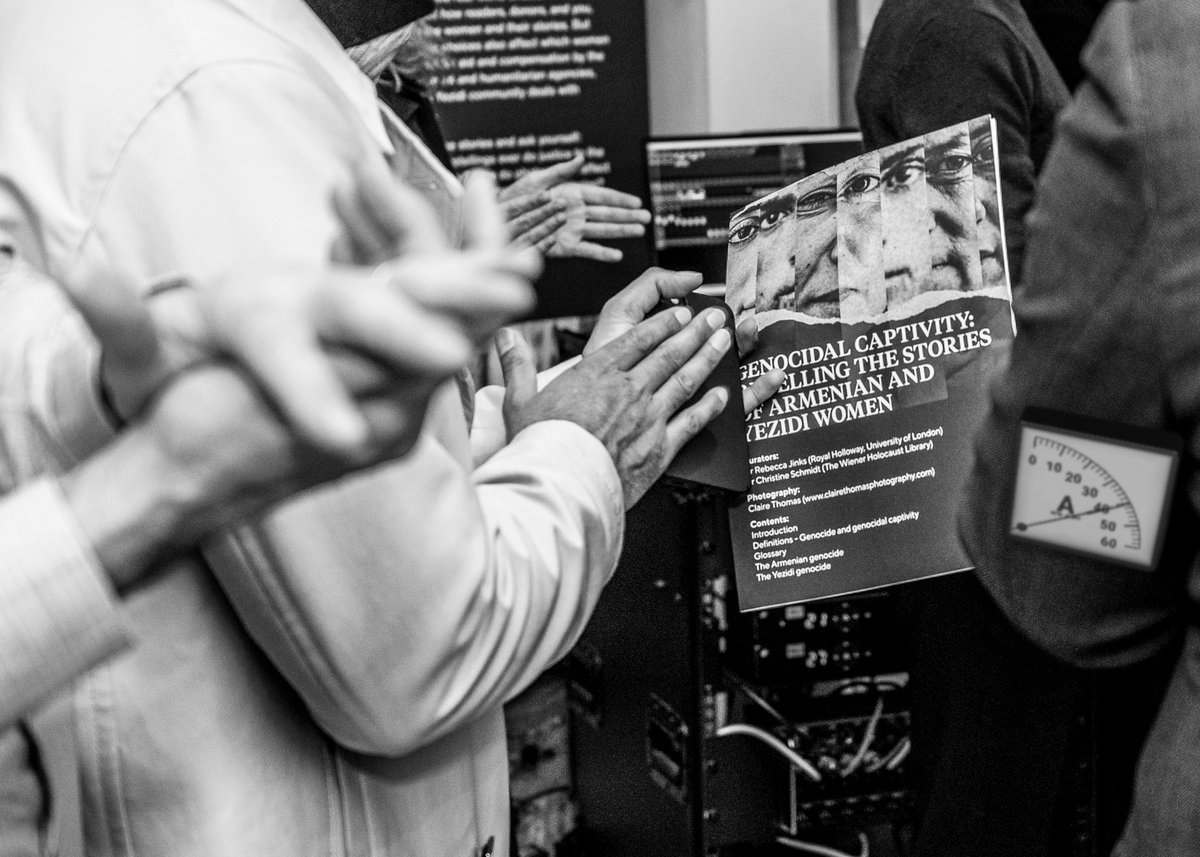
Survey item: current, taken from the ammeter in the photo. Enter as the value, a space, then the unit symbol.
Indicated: 40 A
